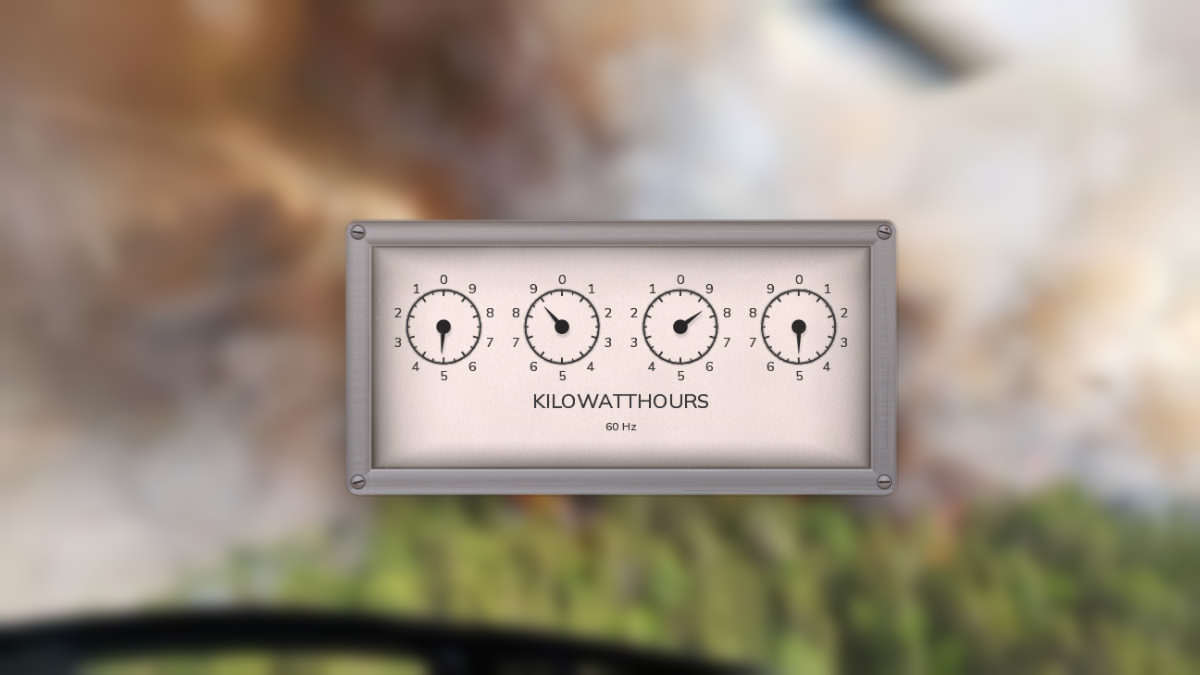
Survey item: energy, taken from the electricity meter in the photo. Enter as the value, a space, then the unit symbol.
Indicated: 4885 kWh
